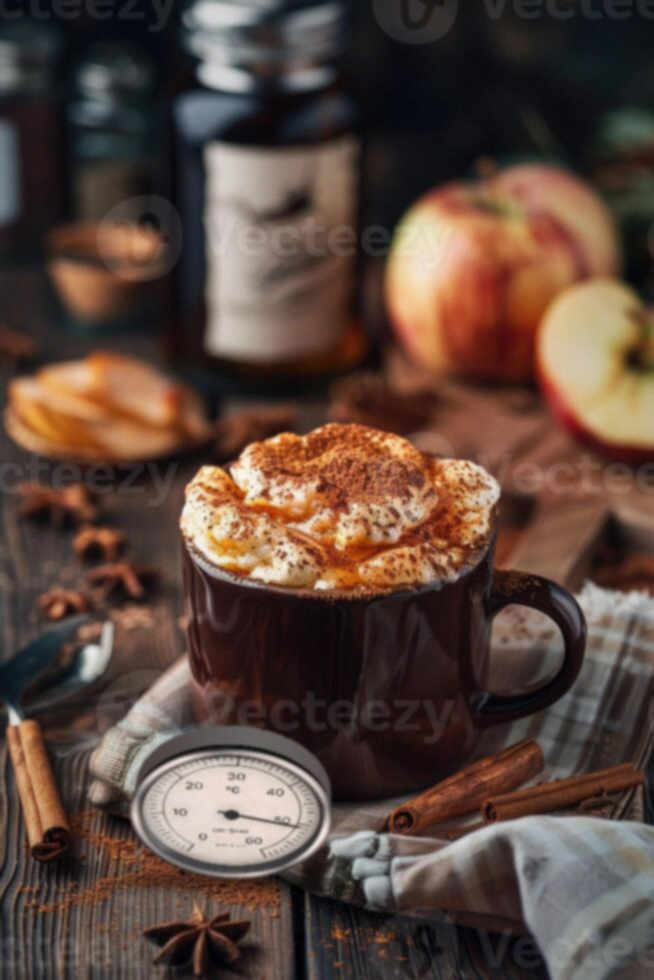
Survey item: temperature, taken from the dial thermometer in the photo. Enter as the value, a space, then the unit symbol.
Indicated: 50 °C
